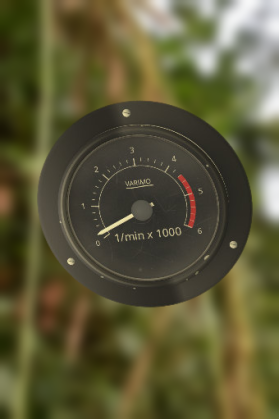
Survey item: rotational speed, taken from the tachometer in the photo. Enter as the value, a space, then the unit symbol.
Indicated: 200 rpm
